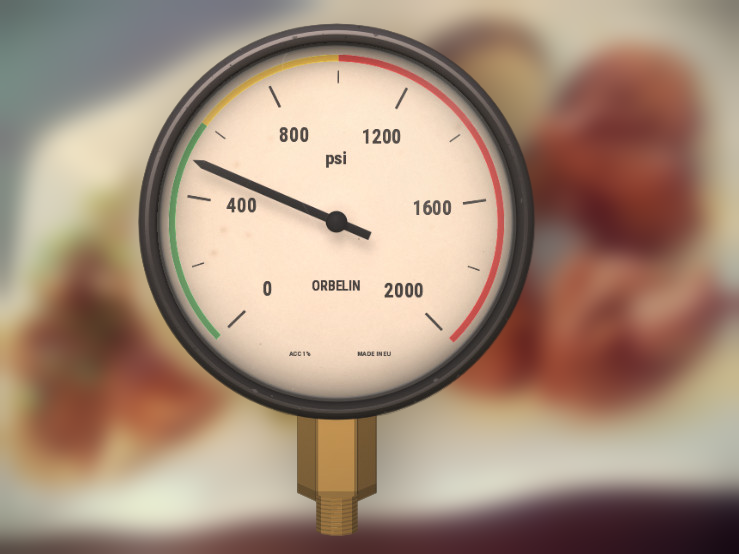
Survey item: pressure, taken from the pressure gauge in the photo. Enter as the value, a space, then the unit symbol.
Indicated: 500 psi
